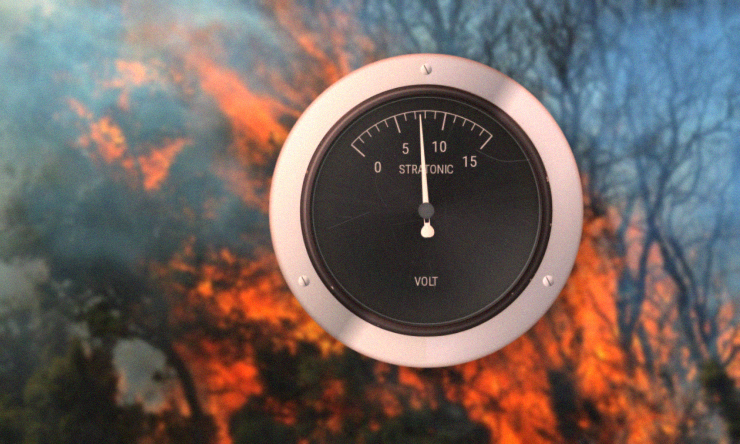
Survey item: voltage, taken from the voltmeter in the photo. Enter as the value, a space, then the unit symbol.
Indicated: 7.5 V
